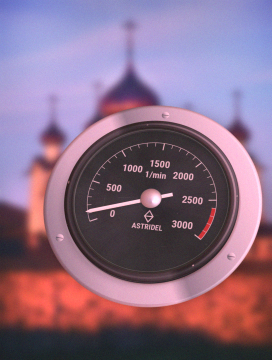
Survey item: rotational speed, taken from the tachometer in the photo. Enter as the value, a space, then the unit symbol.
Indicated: 100 rpm
